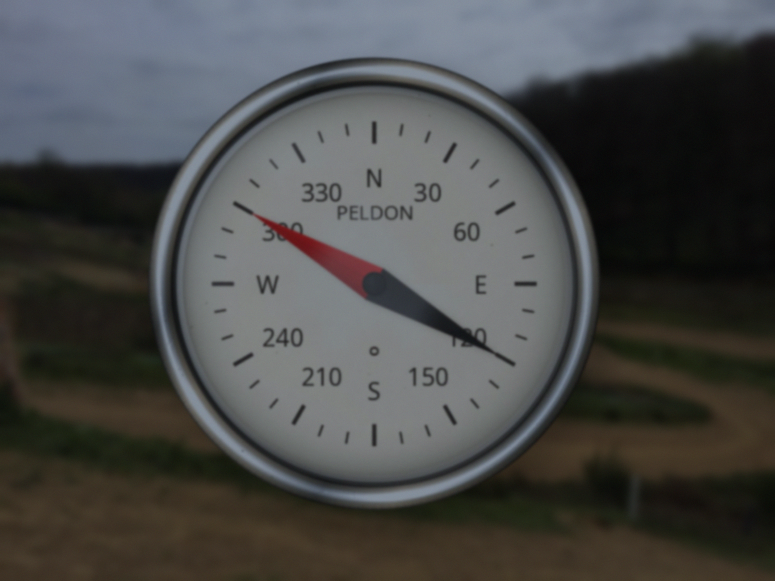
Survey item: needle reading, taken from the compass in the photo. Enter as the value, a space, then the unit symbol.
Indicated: 300 °
